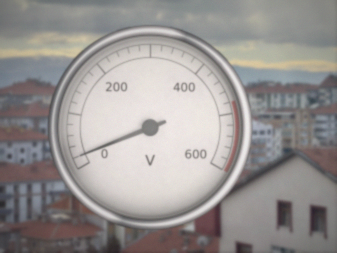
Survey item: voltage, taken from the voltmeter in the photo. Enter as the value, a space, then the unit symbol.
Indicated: 20 V
